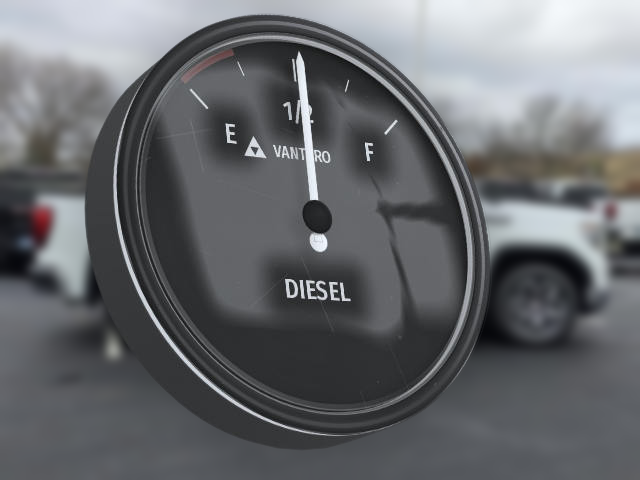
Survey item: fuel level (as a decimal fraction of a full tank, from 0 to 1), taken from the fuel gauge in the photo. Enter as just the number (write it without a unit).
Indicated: 0.5
